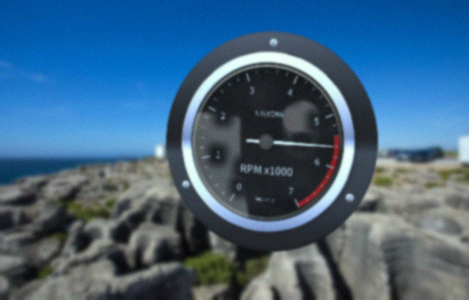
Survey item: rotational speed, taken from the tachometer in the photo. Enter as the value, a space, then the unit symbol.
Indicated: 5600 rpm
